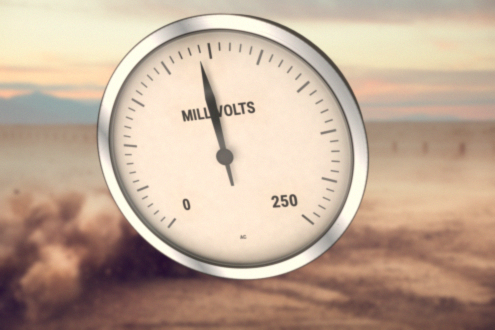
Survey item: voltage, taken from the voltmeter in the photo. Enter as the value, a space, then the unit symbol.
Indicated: 120 mV
